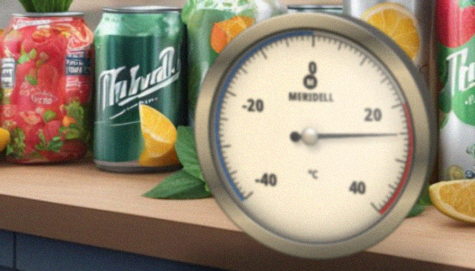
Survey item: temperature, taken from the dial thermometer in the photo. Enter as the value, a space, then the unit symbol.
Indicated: 25 °C
